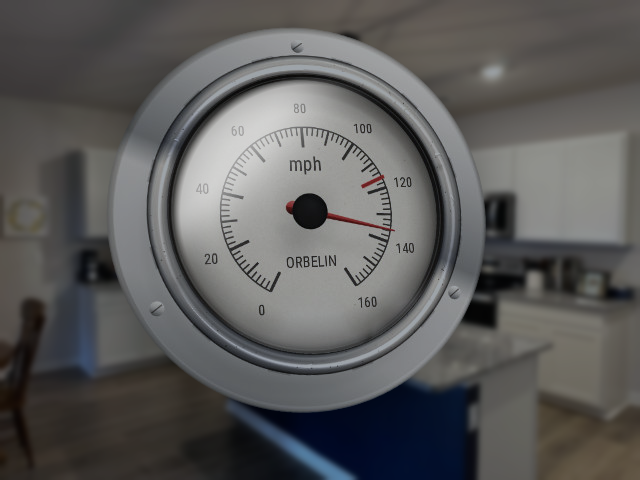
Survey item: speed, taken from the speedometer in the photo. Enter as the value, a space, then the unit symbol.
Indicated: 136 mph
